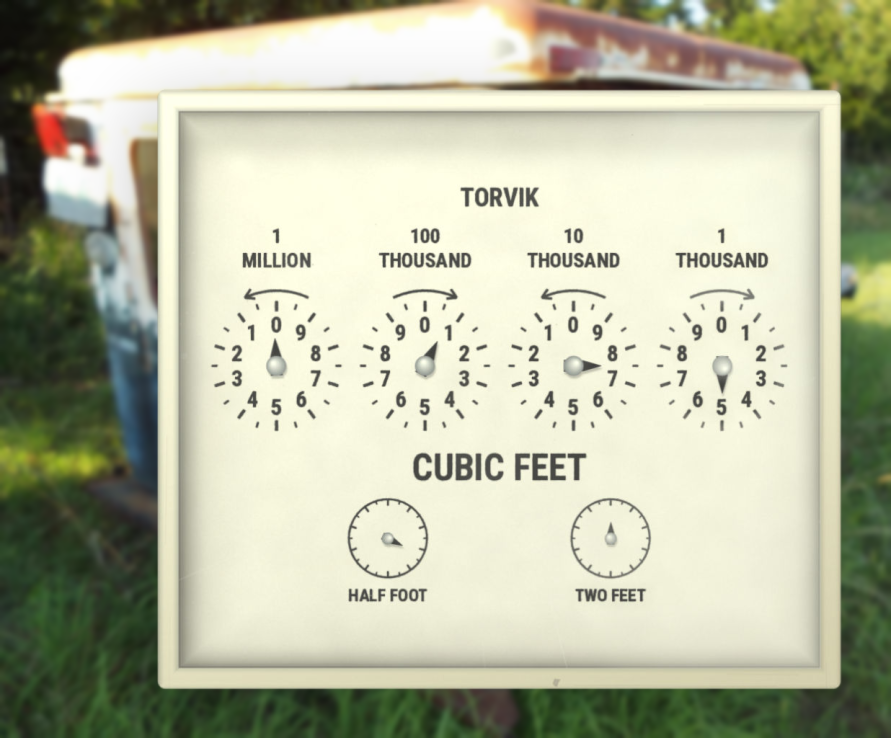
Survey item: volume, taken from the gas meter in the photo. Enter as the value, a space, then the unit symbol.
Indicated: 7500 ft³
